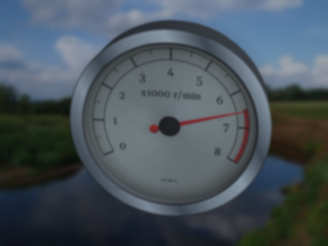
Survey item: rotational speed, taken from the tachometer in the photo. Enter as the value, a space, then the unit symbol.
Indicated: 6500 rpm
